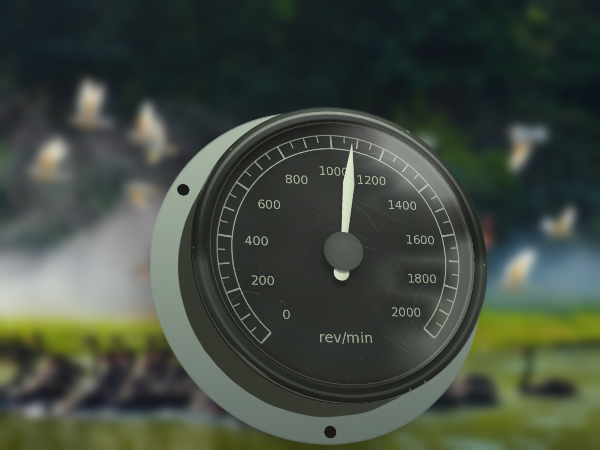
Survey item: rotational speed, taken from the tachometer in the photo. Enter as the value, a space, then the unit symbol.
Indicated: 1075 rpm
